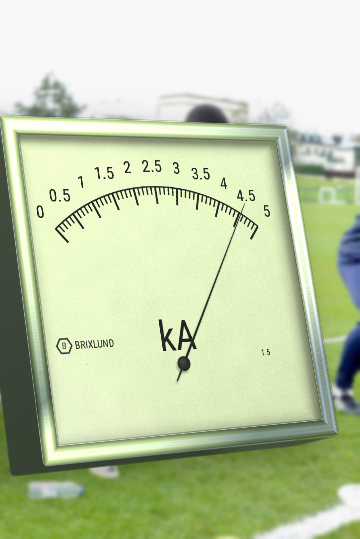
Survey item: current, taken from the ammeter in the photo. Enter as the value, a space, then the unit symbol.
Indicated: 4.5 kA
